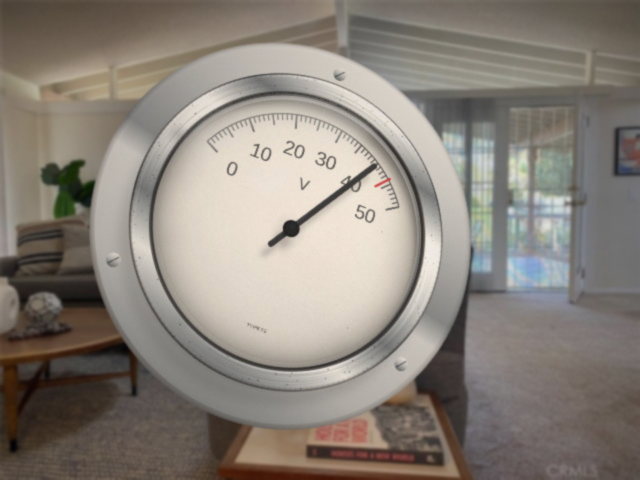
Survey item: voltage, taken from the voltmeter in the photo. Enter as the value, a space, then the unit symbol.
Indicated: 40 V
